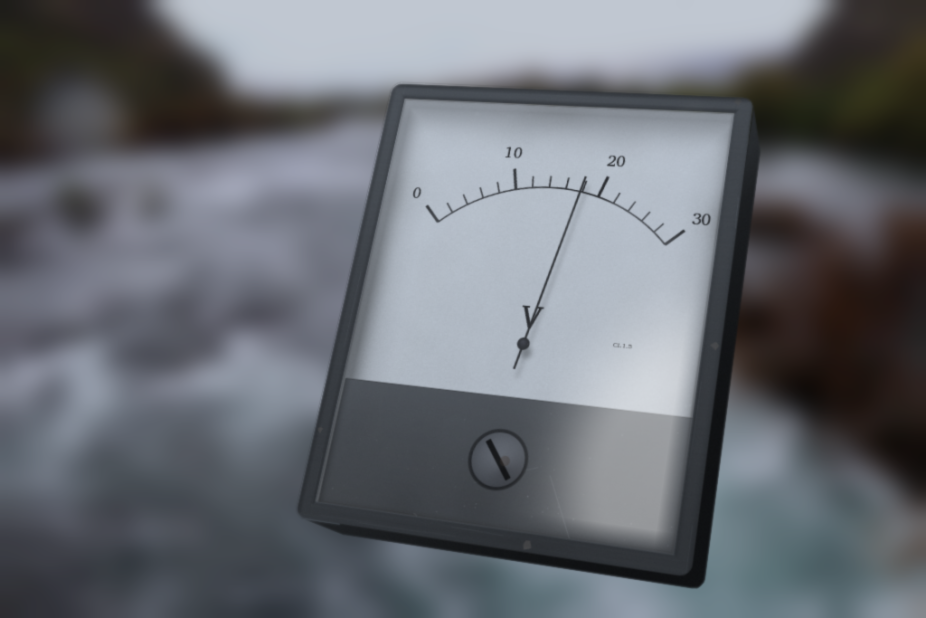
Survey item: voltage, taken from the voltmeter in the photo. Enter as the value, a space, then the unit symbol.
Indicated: 18 V
